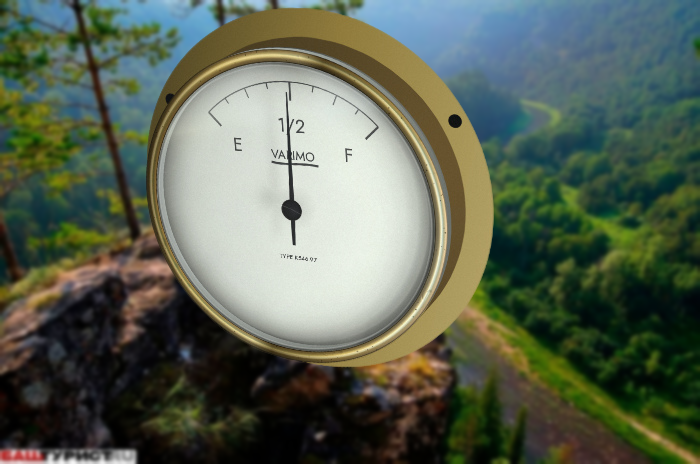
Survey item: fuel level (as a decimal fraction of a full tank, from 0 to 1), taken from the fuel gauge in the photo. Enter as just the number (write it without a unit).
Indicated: 0.5
